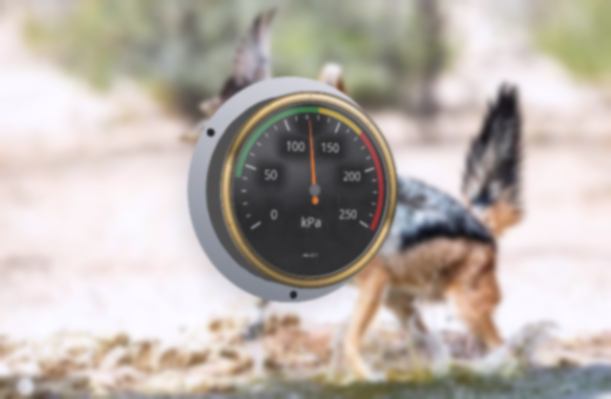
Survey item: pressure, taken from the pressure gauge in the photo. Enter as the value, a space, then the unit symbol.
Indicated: 120 kPa
